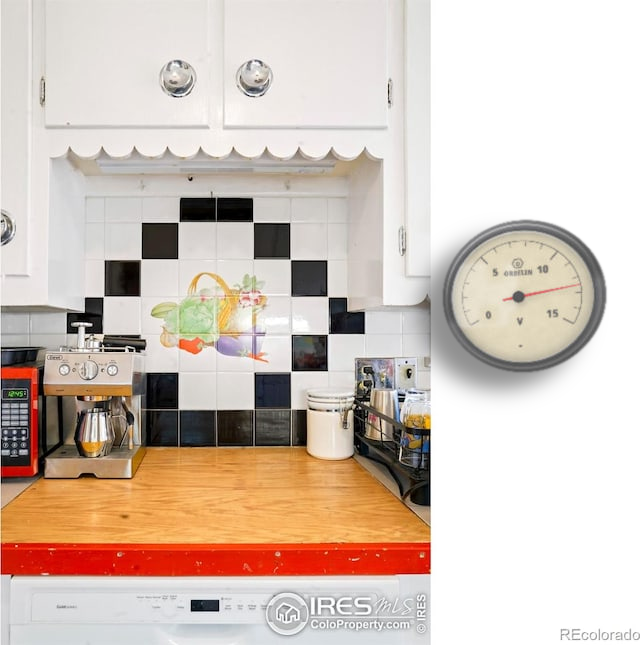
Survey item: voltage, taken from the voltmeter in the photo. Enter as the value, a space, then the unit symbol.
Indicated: 12.5 V
